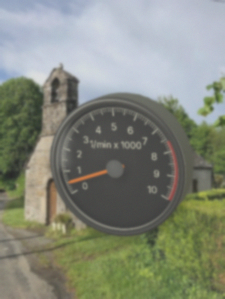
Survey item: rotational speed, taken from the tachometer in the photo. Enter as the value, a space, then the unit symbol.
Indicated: 500 rpm
